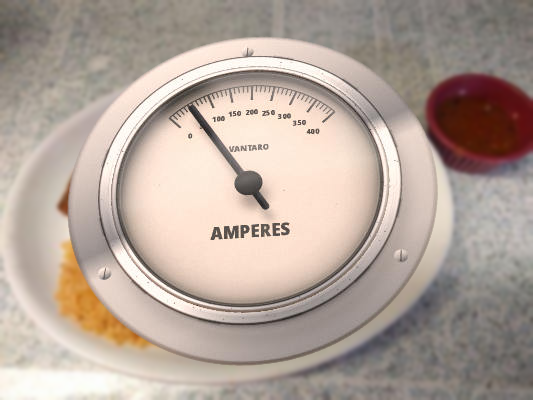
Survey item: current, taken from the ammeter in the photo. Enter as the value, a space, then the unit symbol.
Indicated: 50 A
